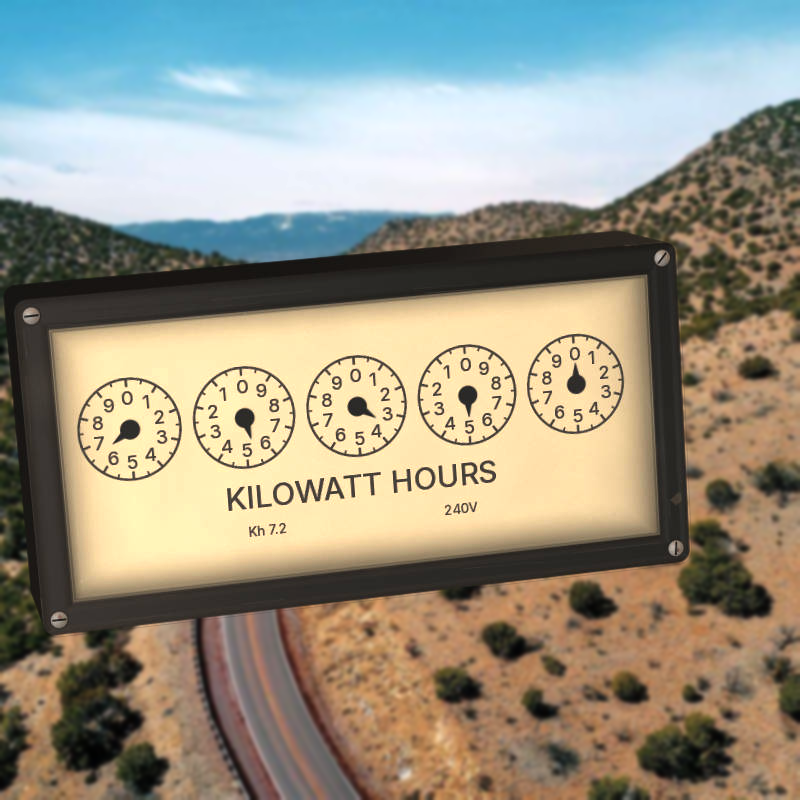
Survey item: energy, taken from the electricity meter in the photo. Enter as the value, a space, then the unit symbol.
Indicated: 65350 kWh
